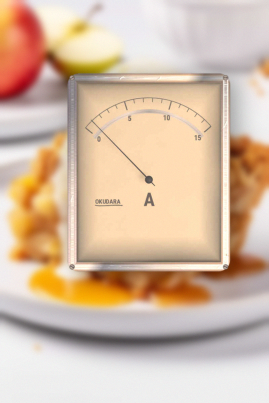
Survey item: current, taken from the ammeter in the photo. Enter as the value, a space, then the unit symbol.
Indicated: 1 A
